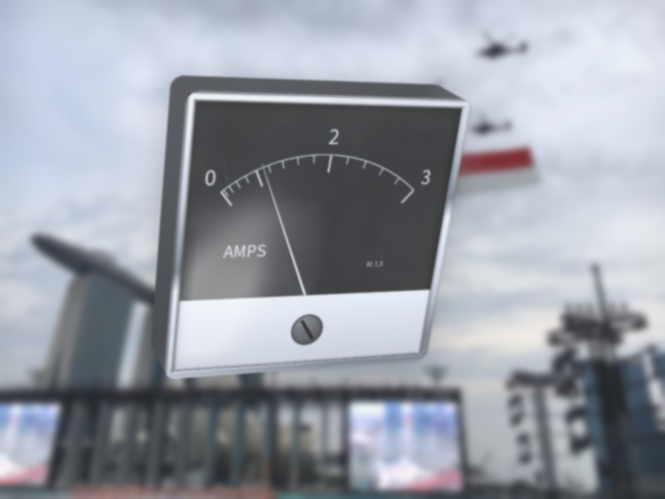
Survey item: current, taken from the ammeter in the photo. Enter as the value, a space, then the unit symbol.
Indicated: 1.1 A
